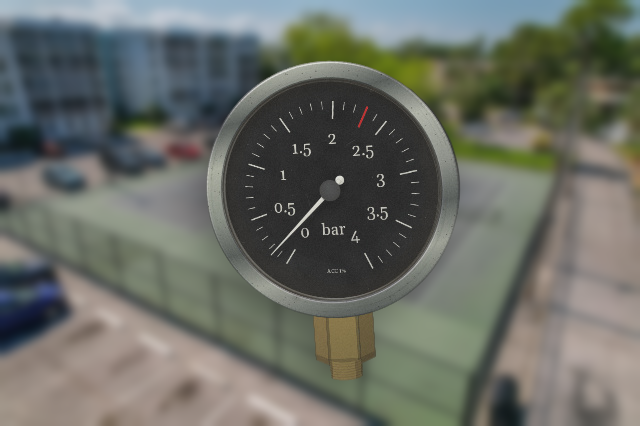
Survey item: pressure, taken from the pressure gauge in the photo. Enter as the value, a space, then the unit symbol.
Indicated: 0.15 bar
